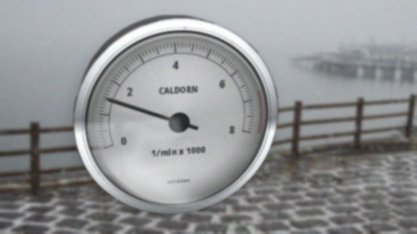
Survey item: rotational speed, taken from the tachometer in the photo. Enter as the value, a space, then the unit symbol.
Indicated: 1500 rpm
